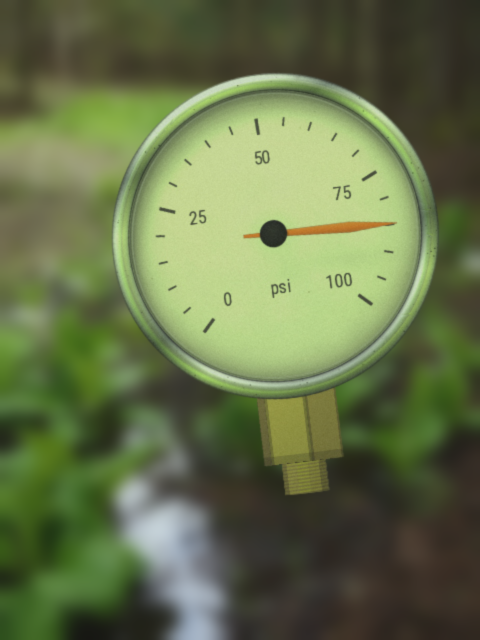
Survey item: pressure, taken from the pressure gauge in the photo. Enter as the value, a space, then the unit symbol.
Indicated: 85 psi
